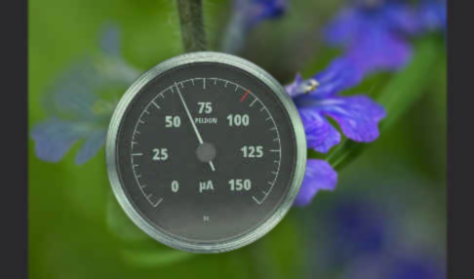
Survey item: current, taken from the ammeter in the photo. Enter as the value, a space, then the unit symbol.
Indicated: 62.5 µA
